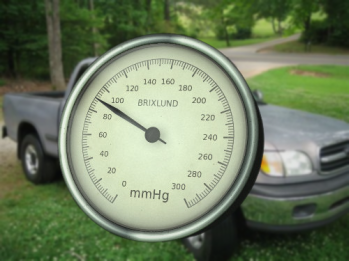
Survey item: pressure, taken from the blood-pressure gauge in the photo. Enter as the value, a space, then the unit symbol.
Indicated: 90 mmHg
